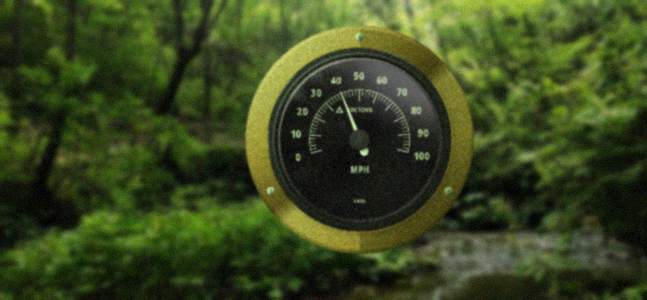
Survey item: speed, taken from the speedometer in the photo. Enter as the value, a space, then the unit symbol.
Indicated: 40 mph
